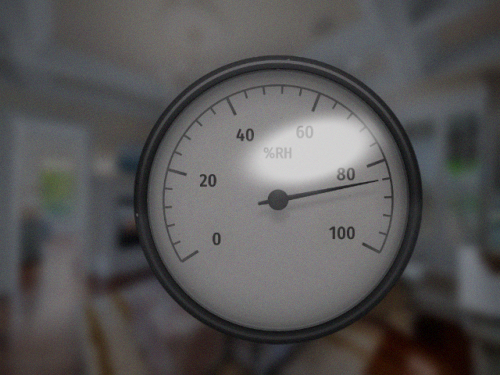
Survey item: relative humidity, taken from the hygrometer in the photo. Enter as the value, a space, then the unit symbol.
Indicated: 84 %
